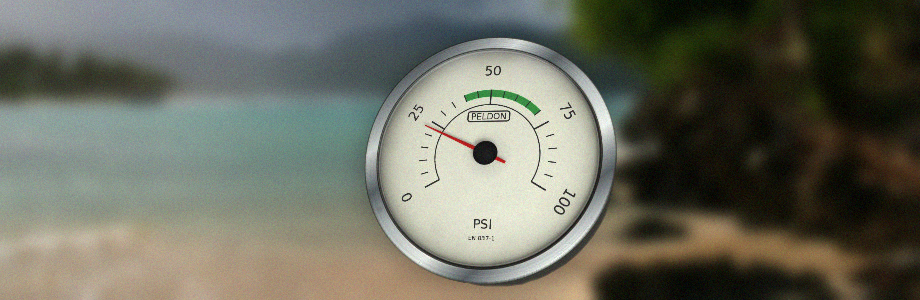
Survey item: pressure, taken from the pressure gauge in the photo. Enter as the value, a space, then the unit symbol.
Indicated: 22.5 psi
